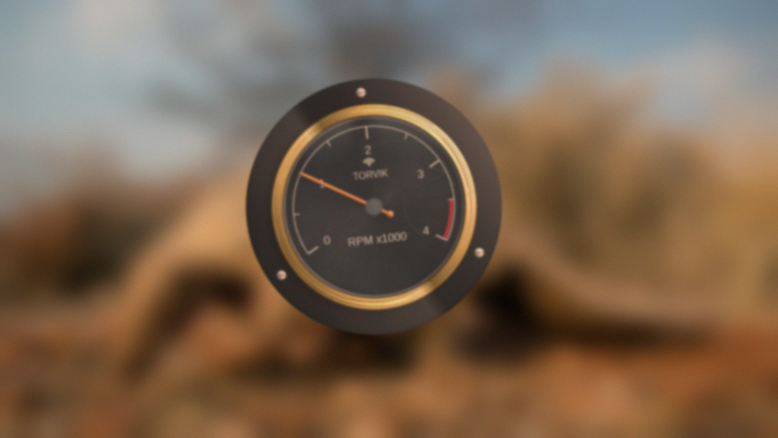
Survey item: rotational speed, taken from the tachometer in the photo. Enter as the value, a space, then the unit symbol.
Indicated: 1000 rpm
